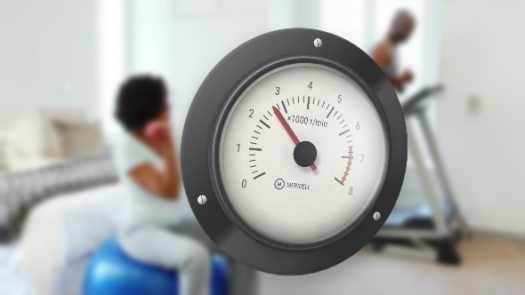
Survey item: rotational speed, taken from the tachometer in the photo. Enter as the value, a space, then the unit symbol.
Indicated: 2600 rpm
